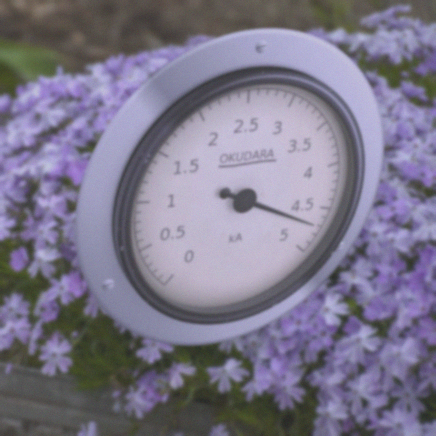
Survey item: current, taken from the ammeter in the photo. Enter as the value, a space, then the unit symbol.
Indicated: 4.7 kA
